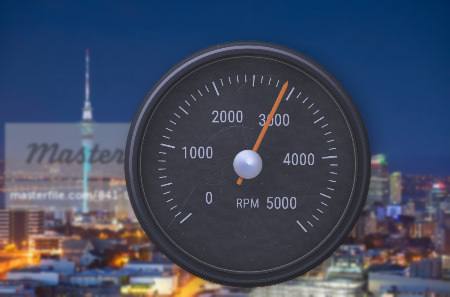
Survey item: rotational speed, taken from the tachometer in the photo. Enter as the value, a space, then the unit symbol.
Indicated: 2900 rpm
